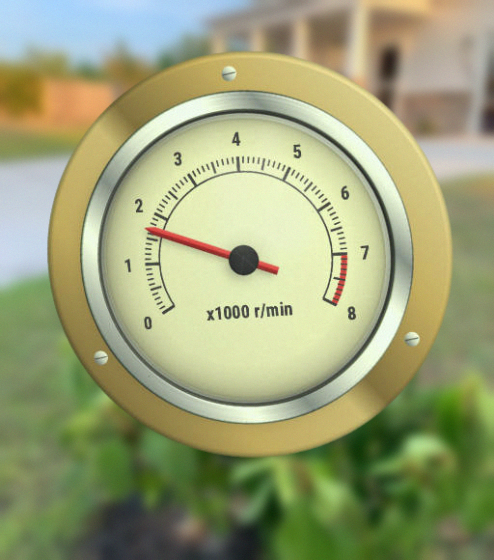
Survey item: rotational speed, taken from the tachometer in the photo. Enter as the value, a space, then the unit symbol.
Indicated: 1700 rpm
